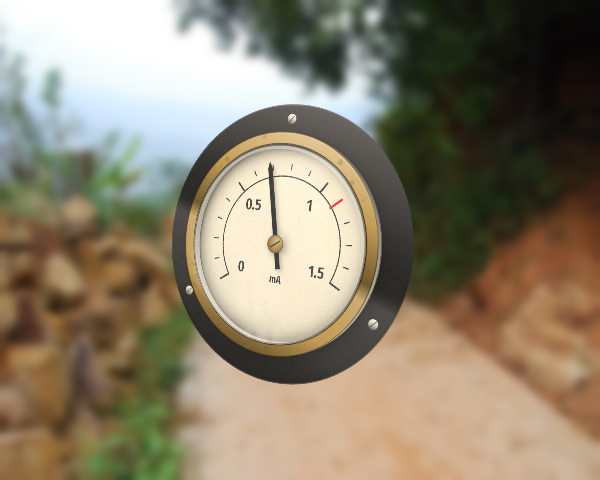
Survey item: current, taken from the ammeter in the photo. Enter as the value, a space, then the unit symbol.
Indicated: 0.7 mA
